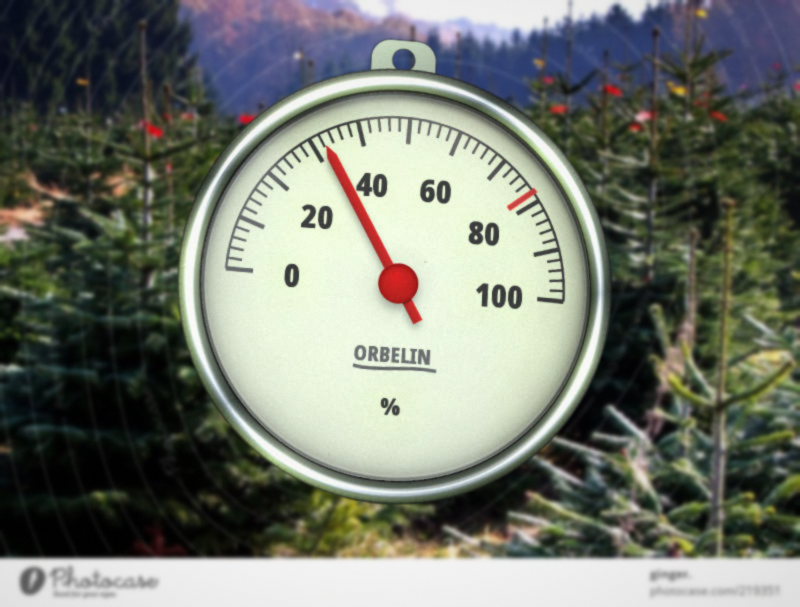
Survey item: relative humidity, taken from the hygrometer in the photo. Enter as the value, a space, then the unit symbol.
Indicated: 32 %
